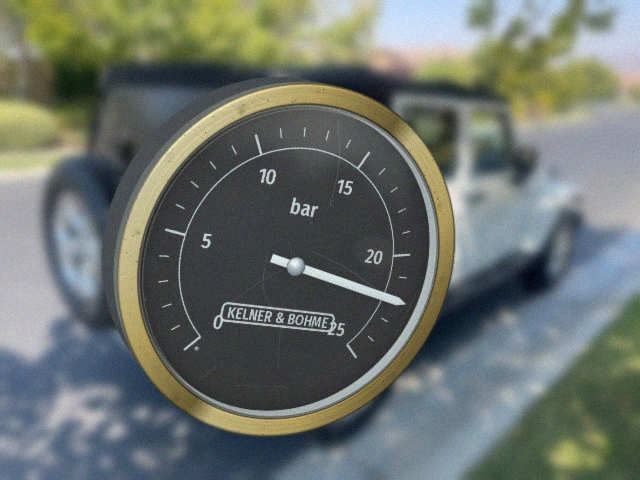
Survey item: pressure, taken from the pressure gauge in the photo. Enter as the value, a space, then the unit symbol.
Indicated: 22 bar
